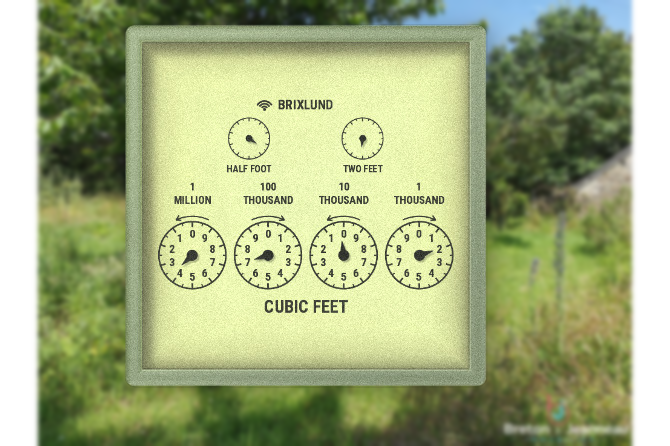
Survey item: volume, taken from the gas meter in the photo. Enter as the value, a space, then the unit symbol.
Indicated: 370200 ft³
